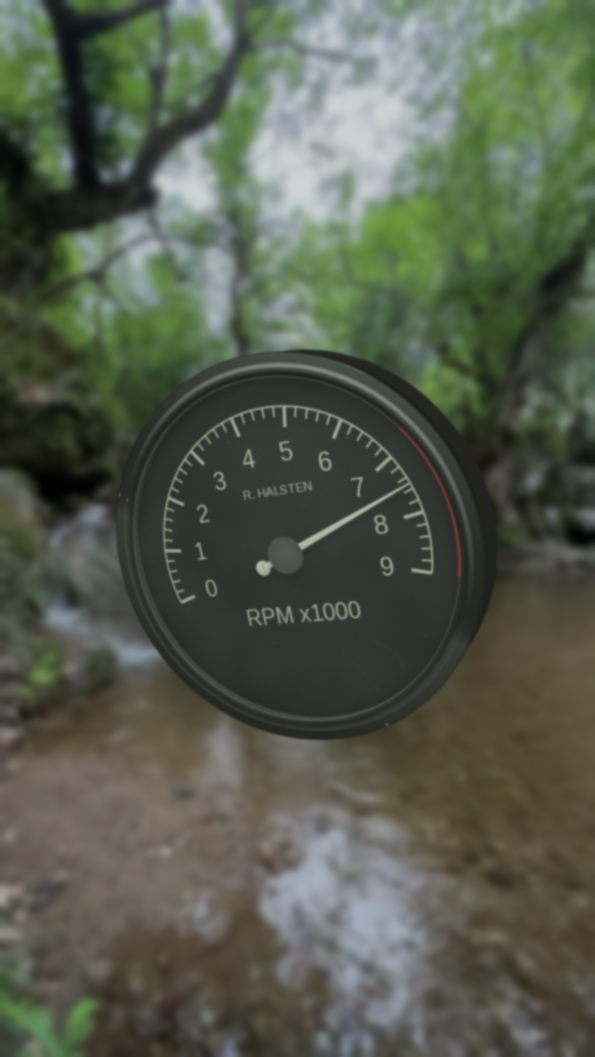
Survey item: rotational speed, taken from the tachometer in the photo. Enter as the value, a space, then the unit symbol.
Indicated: 7500 rpm
